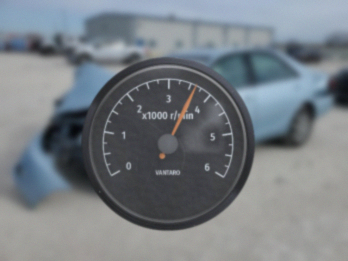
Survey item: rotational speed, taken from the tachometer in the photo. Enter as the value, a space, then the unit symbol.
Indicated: 3625 rpm
